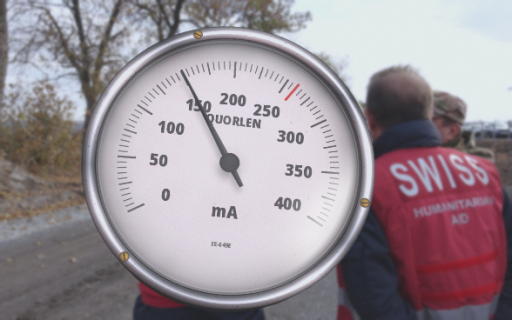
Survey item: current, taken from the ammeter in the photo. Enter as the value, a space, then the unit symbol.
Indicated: 150 mA
